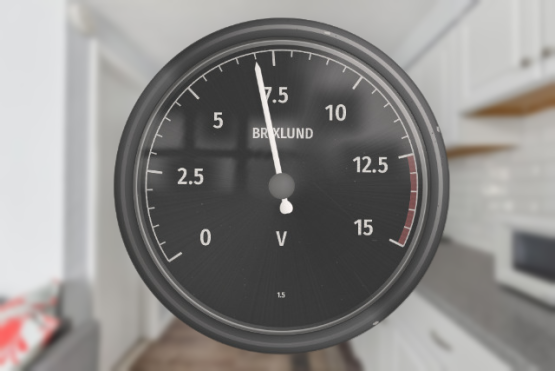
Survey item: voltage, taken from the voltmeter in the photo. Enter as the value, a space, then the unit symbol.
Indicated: 7 V
